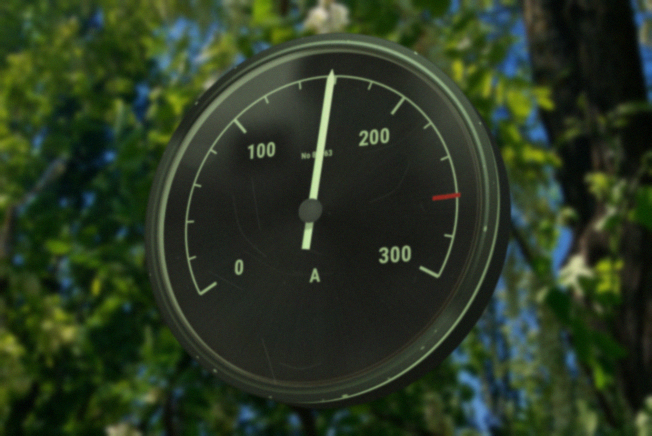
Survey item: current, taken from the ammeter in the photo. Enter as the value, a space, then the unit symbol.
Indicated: 160 A
